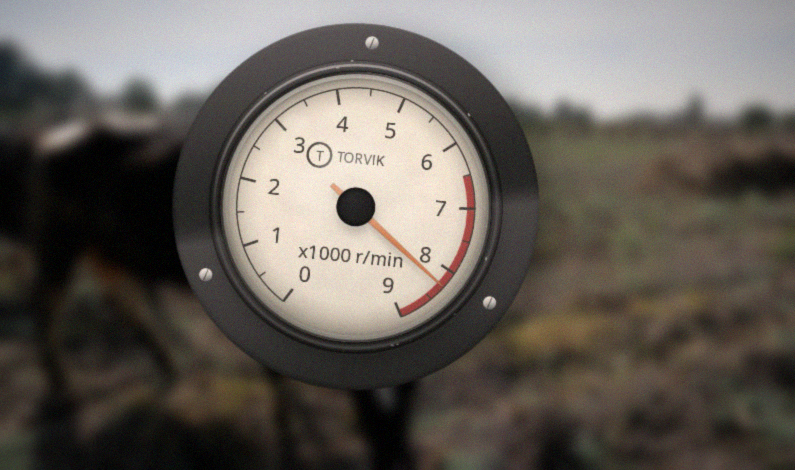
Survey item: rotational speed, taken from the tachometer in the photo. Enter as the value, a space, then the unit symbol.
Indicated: 8250 rpm
